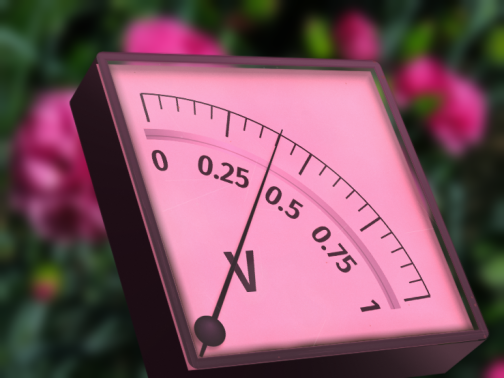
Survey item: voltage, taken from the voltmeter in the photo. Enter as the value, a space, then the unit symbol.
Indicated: 0.4 V
